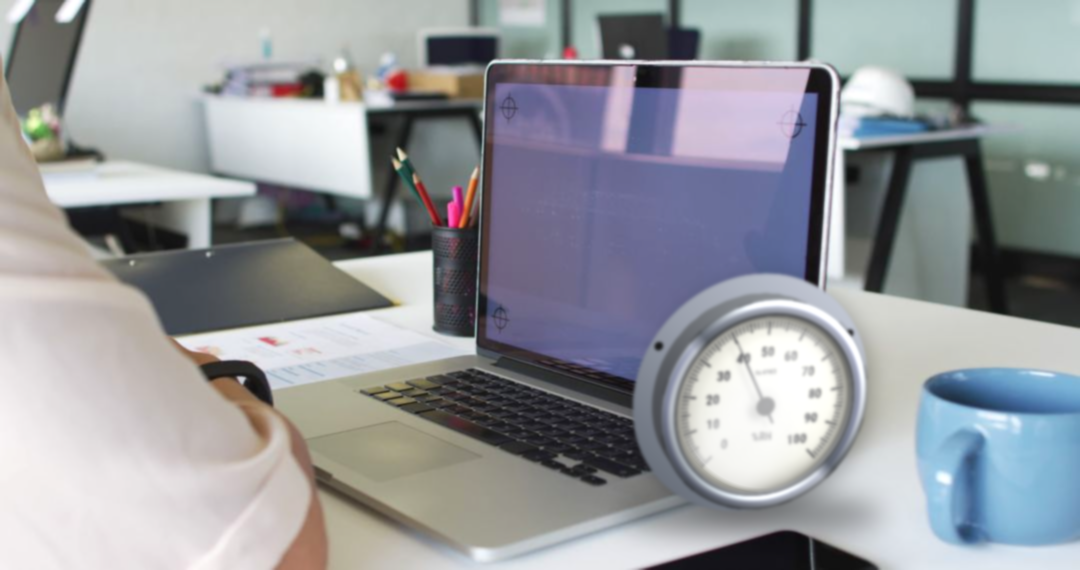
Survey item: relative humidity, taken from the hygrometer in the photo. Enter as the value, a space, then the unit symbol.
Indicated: 40 %
